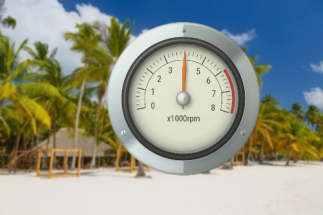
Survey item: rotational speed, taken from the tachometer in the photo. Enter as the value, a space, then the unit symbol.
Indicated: 4000 rpm
